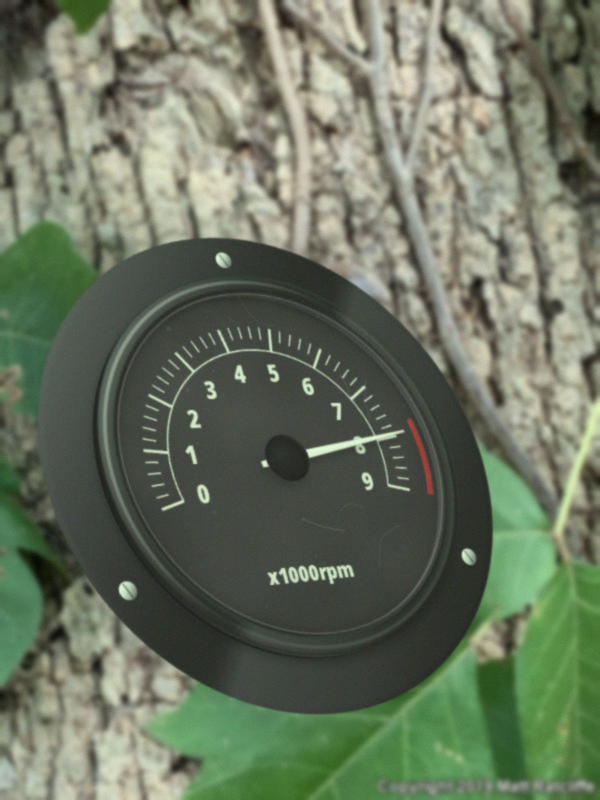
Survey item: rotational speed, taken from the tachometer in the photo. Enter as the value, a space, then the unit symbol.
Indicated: 8000 rpm
